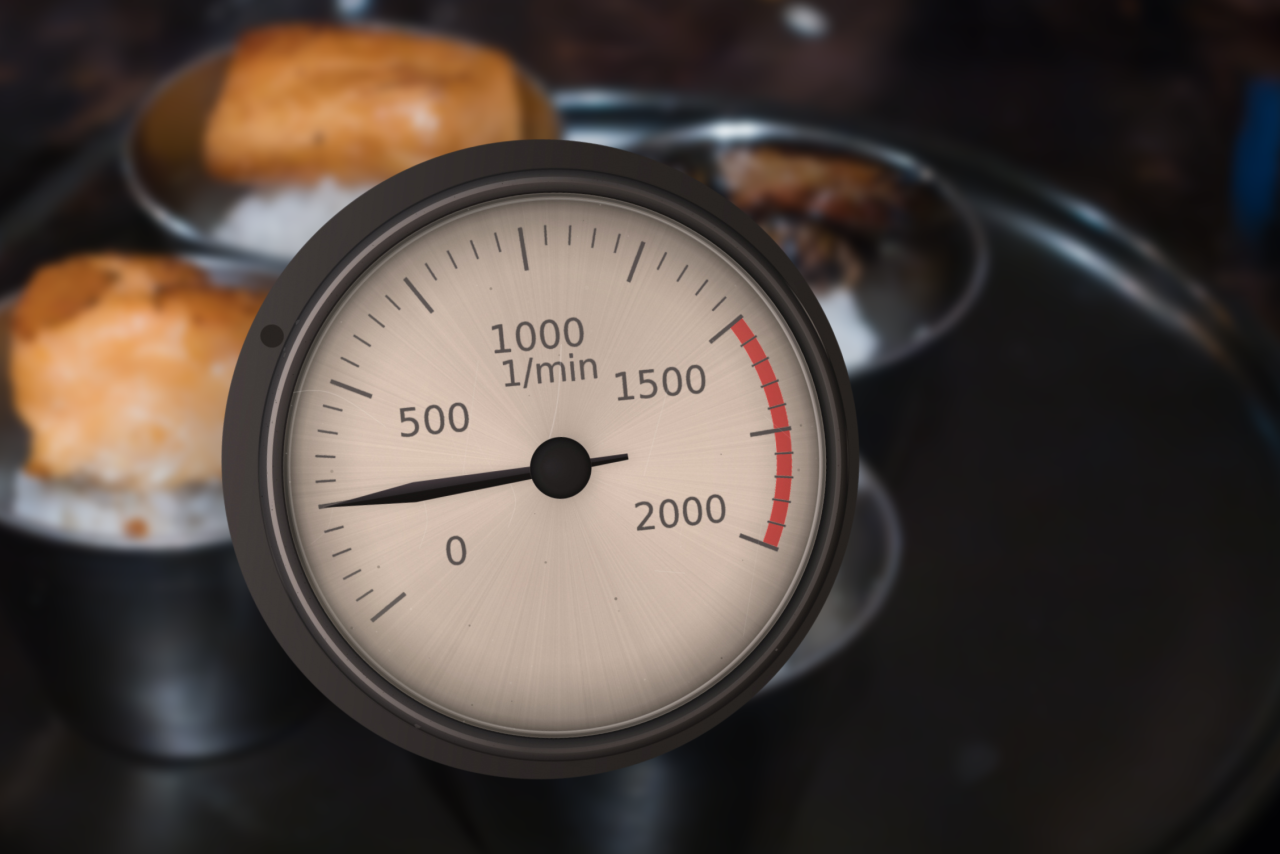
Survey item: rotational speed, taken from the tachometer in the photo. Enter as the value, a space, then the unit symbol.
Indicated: 250 rpm
